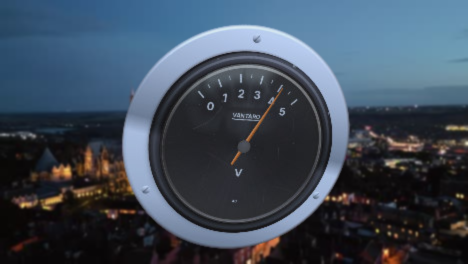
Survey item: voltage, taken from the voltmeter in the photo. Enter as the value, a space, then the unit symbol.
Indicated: 4 V
